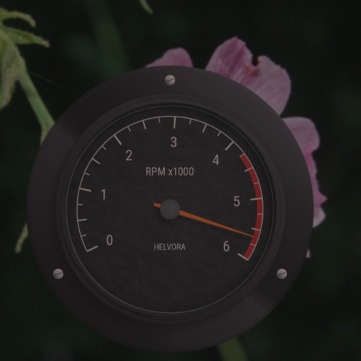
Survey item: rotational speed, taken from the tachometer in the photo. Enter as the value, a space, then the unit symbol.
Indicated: 5625 rpm
